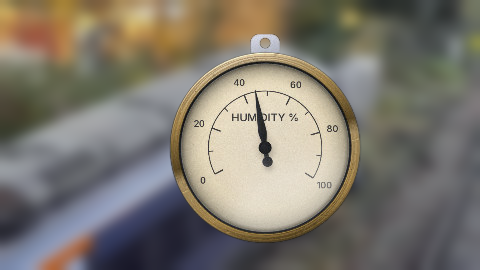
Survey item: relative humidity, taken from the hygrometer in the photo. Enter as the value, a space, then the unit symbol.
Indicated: 45 %
